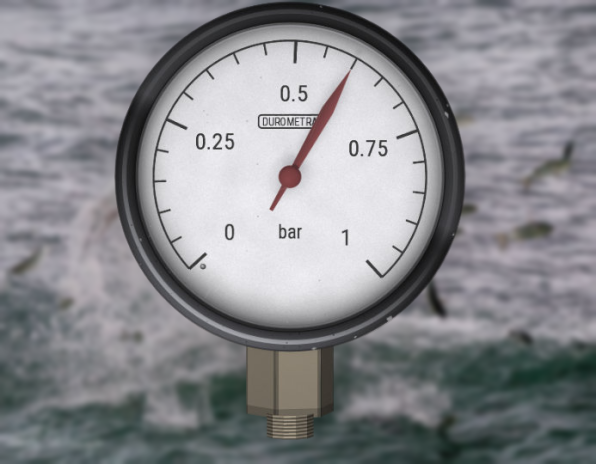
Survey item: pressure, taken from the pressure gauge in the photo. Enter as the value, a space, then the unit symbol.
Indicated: 0.6 bar
